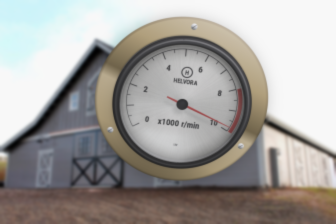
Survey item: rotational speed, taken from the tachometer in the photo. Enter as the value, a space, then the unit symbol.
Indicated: 9750 rpm
